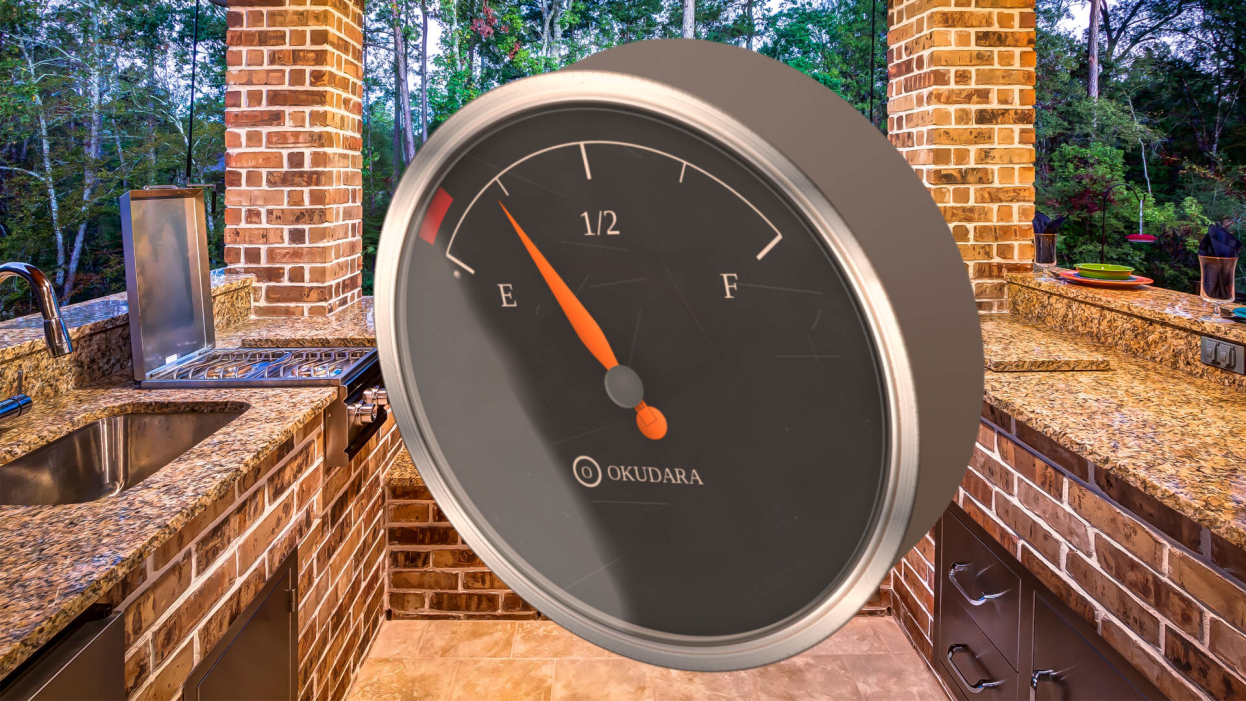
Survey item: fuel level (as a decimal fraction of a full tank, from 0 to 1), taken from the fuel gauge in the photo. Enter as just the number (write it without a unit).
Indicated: 0.25
